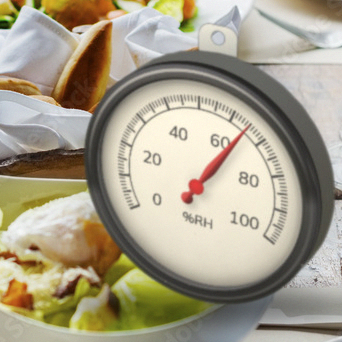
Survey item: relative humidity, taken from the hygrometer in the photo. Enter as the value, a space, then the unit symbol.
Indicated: 65 %
